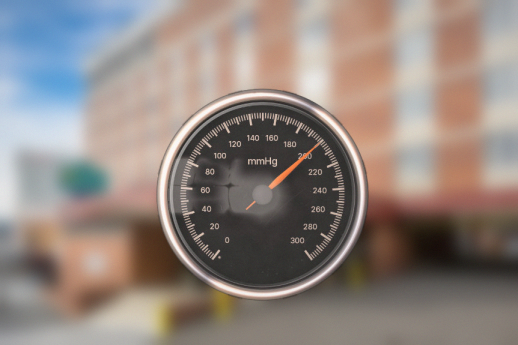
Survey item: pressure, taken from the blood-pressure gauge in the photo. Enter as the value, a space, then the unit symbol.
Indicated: 200 mmHg
